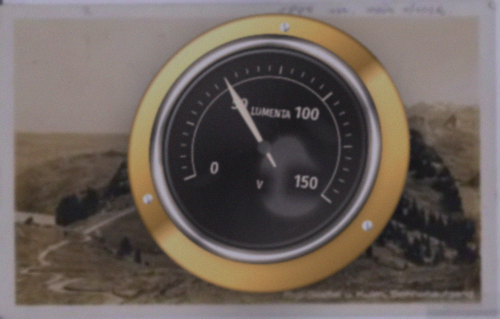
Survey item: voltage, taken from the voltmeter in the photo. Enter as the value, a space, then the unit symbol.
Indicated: 50 V
